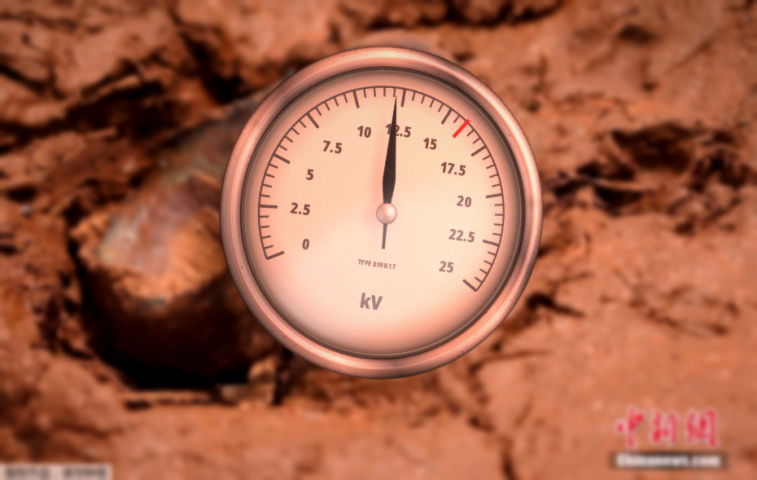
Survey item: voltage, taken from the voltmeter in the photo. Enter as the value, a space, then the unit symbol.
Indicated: 12 kV
